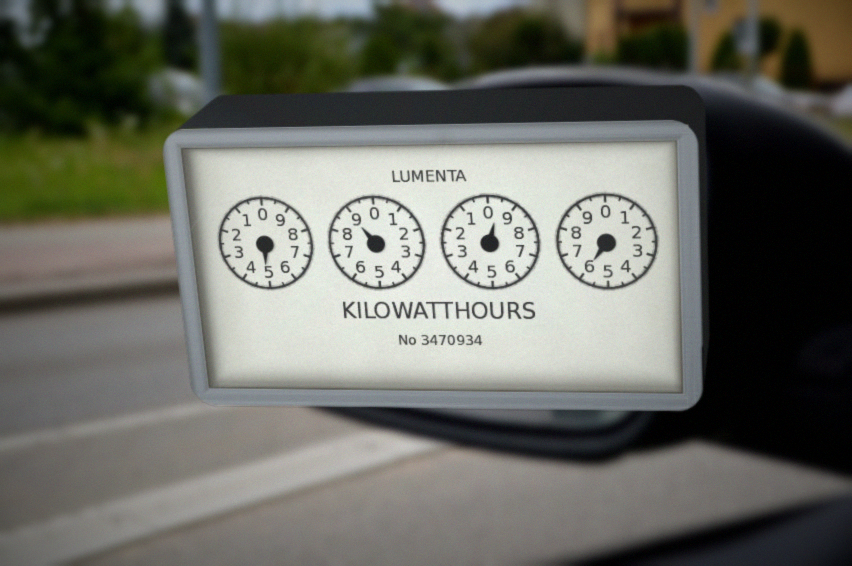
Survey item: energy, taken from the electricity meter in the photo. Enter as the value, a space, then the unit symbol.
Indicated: 4896 kWh
